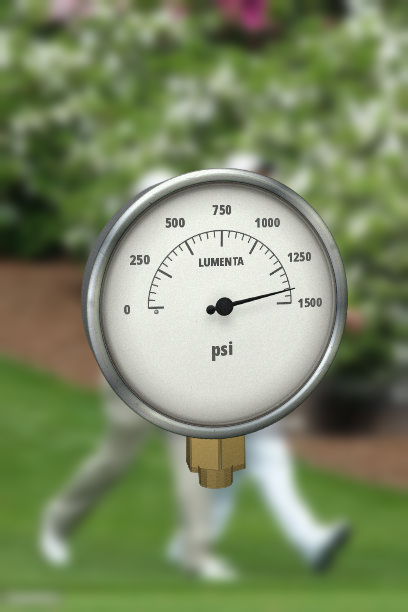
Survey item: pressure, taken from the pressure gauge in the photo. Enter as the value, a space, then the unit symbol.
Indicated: 1400 psi
